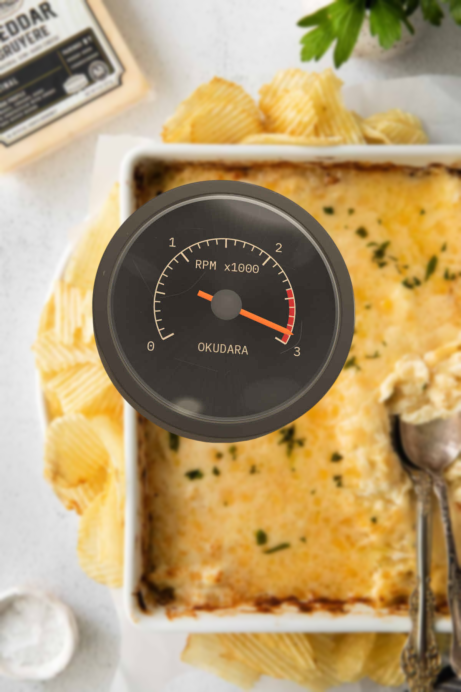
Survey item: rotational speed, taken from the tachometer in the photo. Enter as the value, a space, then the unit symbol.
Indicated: 2900 rpm
